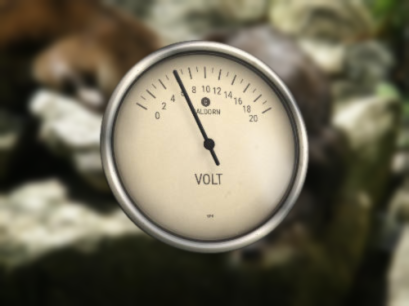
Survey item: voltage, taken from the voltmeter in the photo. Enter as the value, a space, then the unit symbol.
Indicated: 6 V
